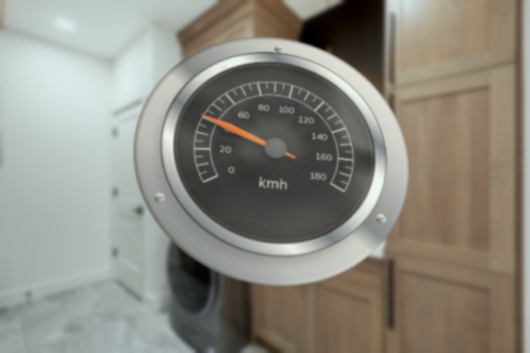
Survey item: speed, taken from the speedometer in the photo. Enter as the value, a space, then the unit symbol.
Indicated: 40 km/h
